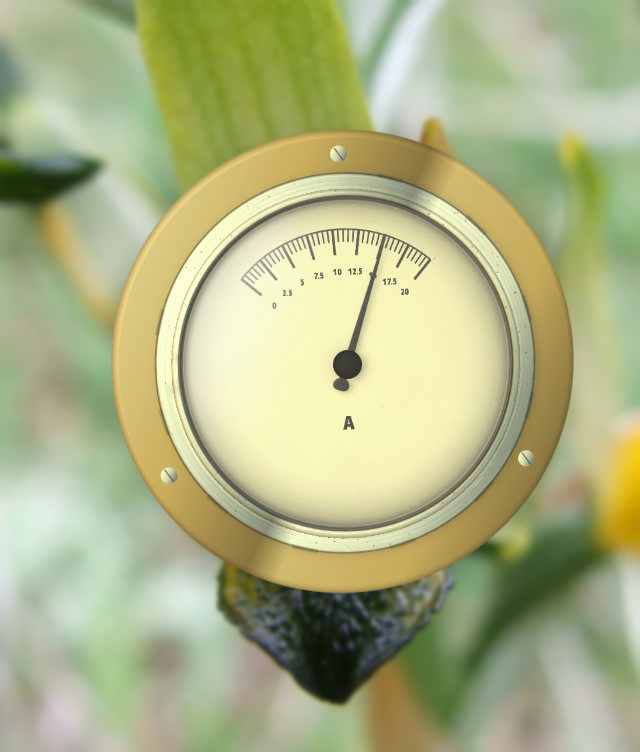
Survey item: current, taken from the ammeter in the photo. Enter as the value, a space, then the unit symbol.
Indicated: 15 A
